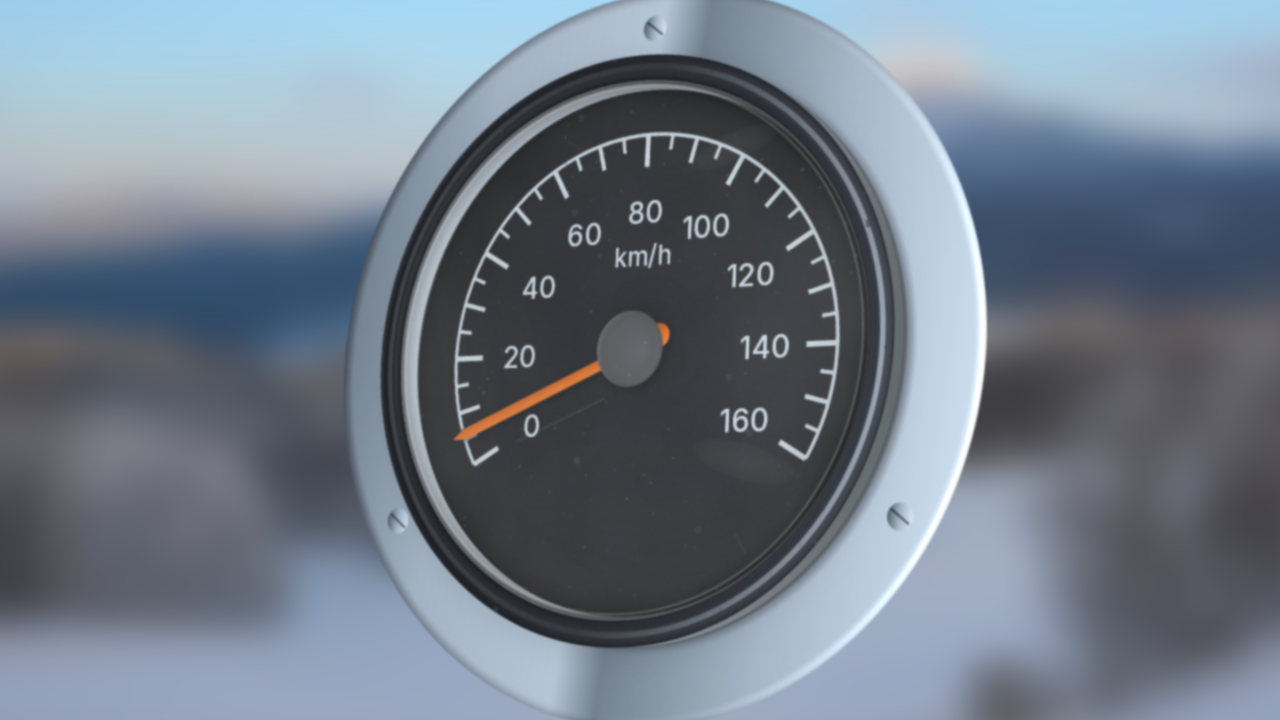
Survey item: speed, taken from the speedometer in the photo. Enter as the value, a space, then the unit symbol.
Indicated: 5 km/h
